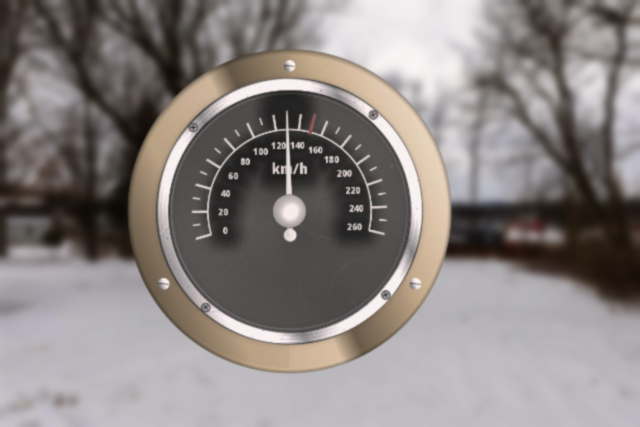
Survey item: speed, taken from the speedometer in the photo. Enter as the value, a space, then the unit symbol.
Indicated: 130 km/h
